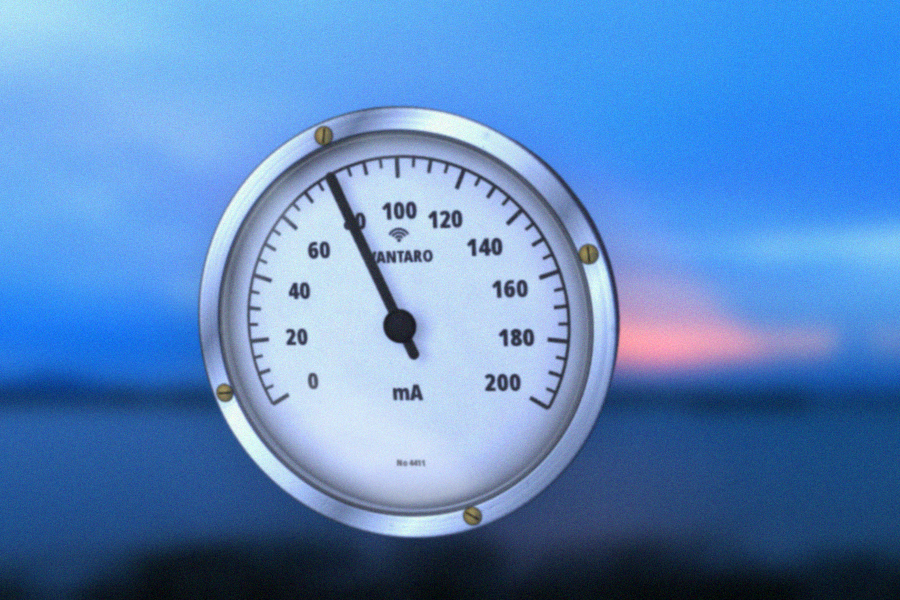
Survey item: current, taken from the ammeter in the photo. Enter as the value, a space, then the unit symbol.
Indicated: 80 mA
